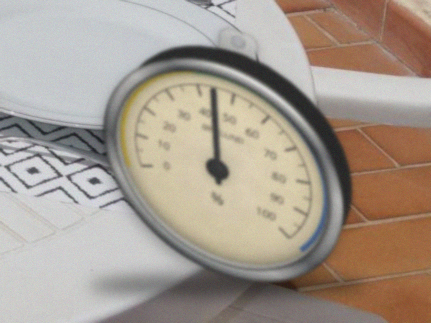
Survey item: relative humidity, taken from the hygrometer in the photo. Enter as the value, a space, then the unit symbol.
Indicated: 45 %
